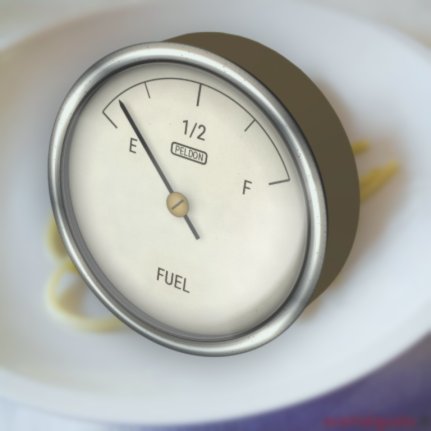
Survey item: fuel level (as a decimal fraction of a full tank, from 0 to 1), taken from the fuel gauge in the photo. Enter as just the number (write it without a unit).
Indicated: 0.125
